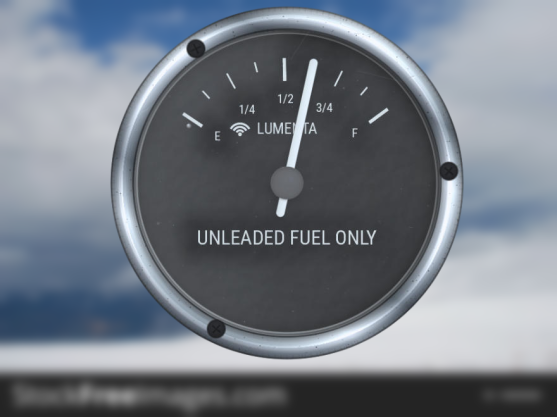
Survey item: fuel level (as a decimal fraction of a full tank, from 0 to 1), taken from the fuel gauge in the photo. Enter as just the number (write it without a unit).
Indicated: 0.625
